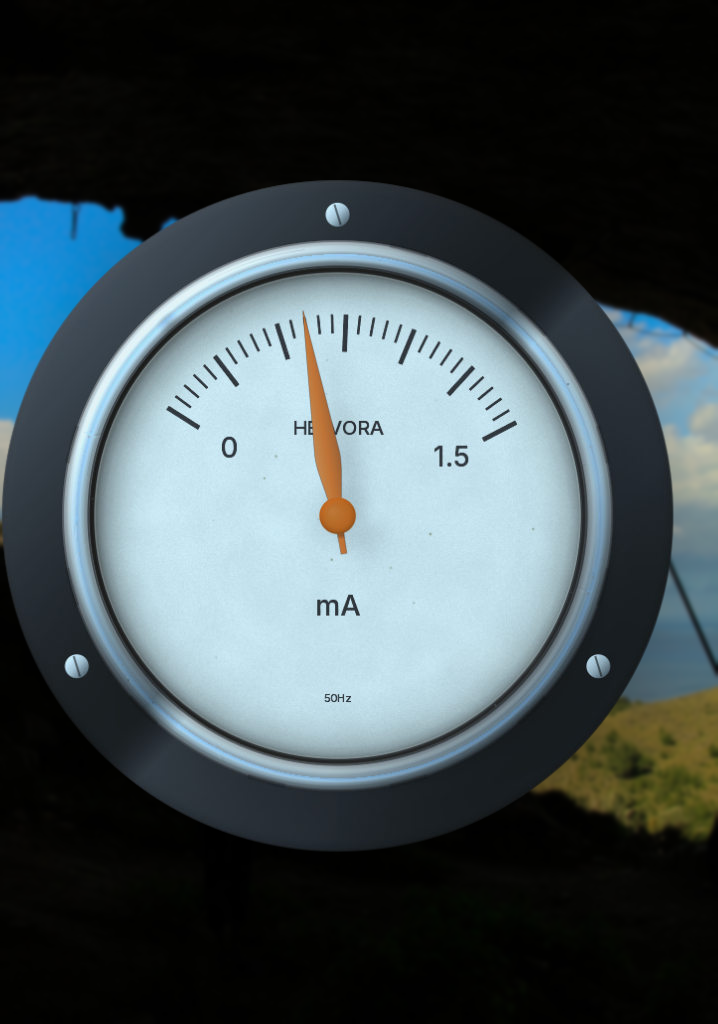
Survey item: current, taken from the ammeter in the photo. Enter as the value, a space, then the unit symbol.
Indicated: 0.6 mA
